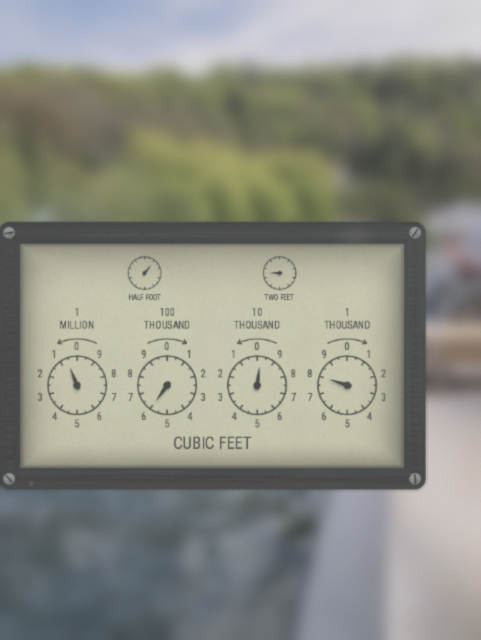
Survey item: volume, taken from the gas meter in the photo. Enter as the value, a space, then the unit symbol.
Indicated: 59800 ft³
